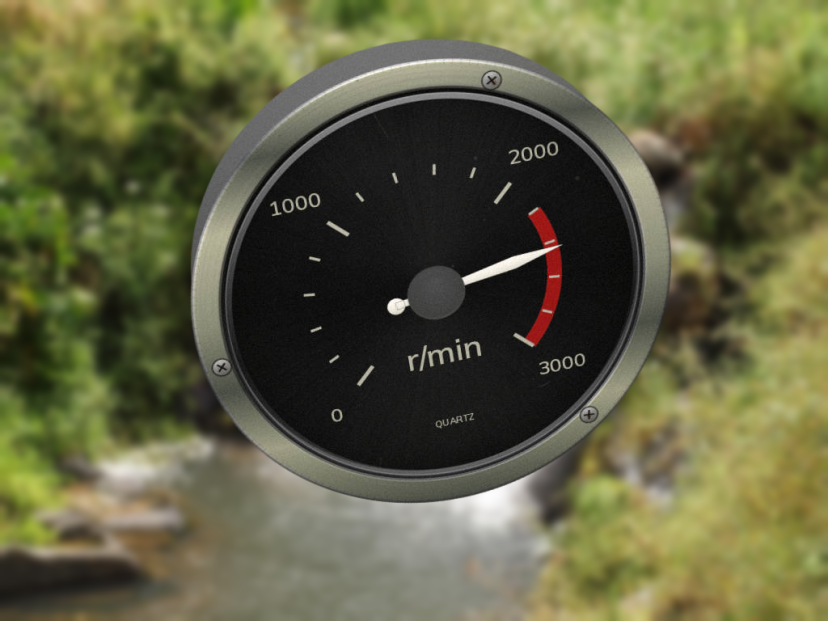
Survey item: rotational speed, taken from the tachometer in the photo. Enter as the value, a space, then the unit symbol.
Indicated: 2400 rpm
